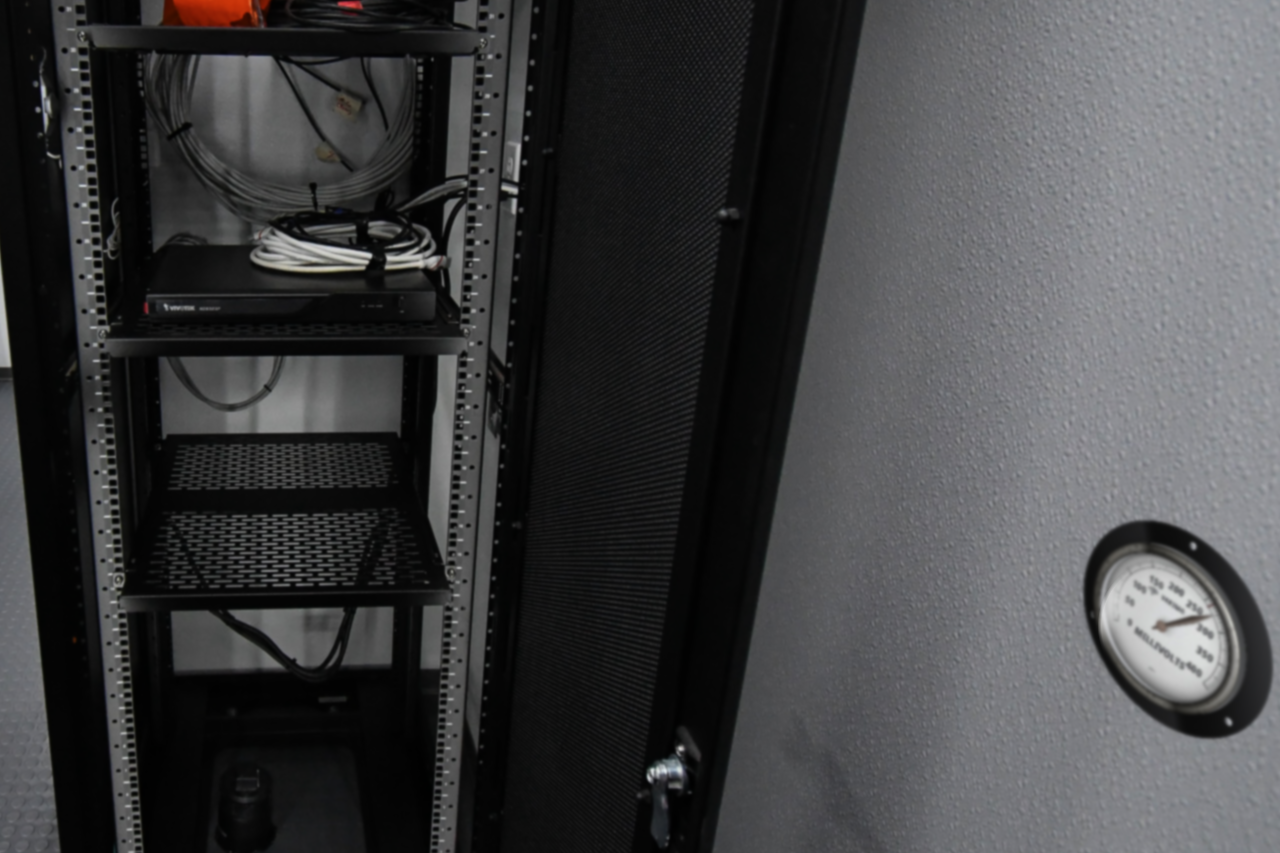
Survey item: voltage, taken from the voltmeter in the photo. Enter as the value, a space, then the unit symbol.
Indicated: 275 mV
